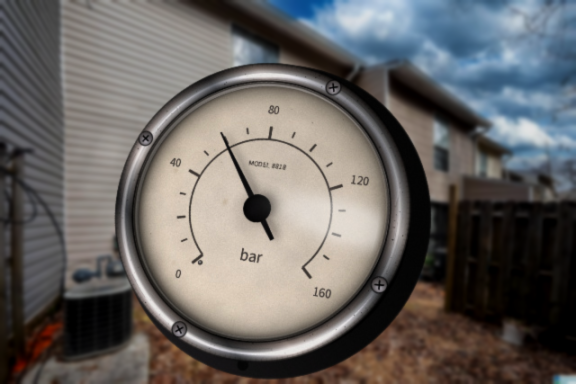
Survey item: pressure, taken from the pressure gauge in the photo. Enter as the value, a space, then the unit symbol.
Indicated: 60 bar
